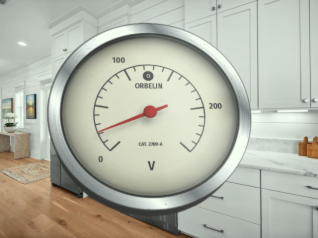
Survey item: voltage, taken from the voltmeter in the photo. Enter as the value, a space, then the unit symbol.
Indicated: 20 V
